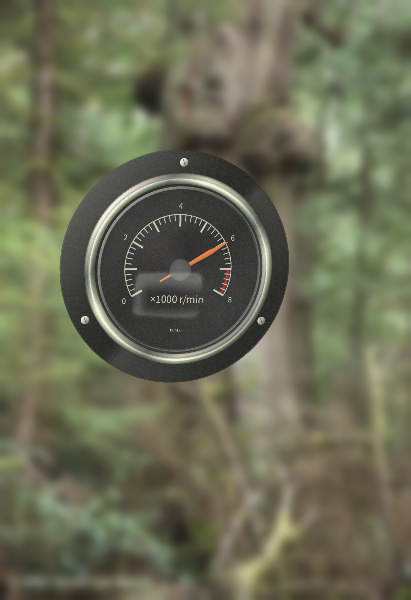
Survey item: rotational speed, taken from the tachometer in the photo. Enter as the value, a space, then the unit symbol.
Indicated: 6000 rpm
